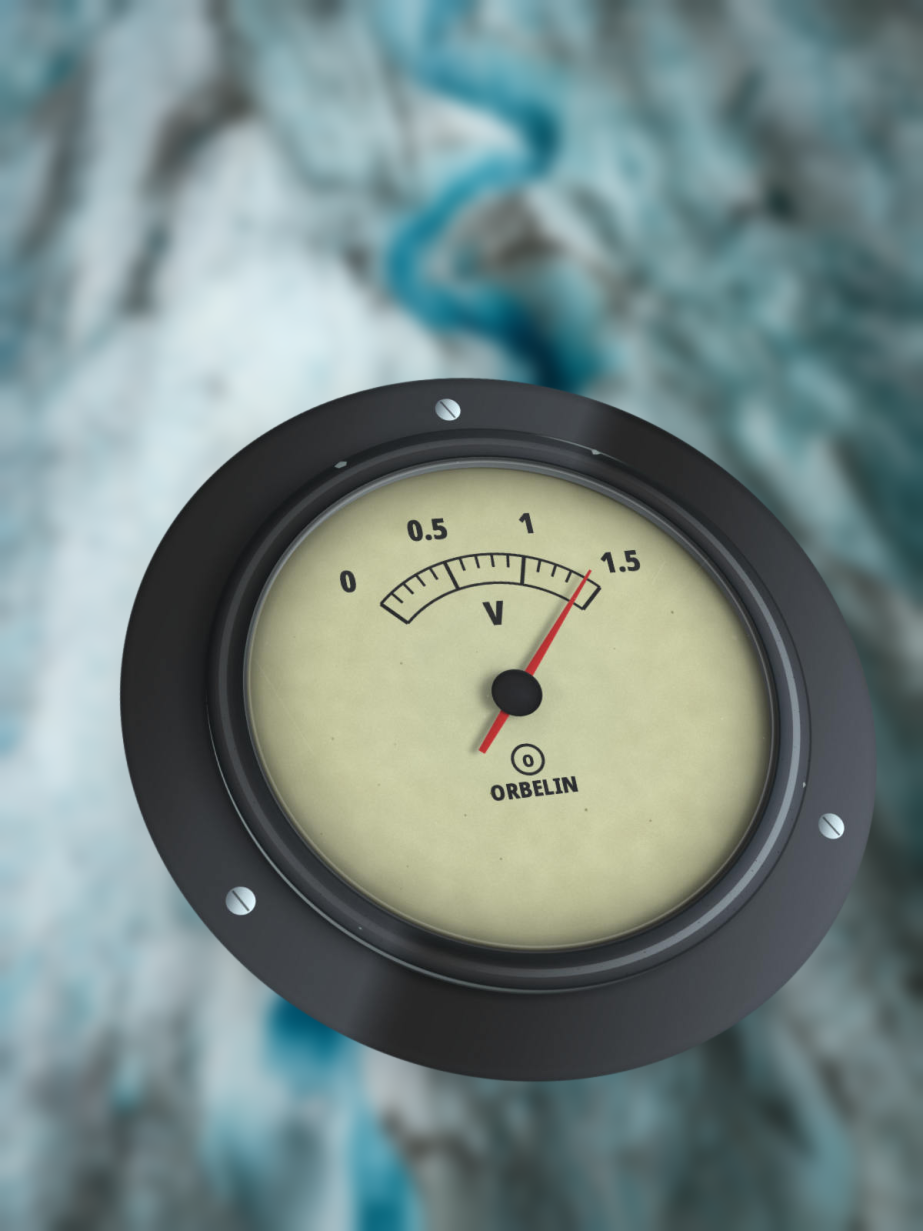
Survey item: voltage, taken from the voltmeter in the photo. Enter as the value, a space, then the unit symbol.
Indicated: 1.4 V
